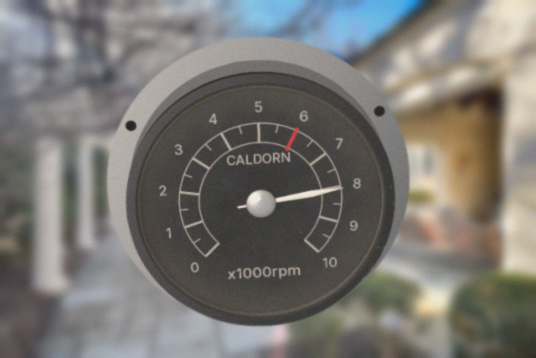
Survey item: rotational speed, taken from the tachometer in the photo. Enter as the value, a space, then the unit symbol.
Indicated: 8000 rpm
